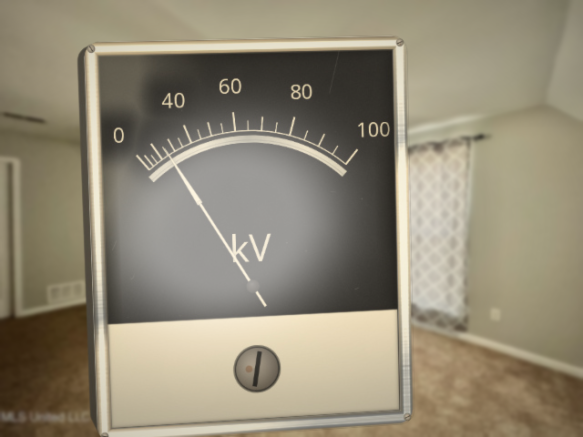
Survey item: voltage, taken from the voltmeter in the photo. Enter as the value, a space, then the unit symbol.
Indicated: 25 kV
